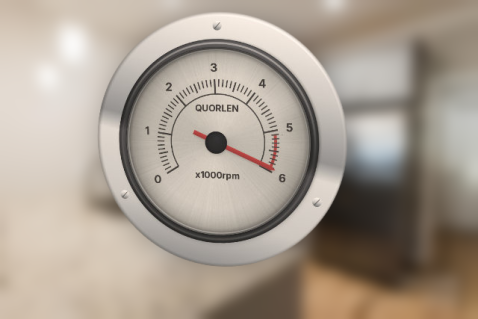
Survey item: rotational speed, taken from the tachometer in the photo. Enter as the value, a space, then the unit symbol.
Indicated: 5900 rpm
